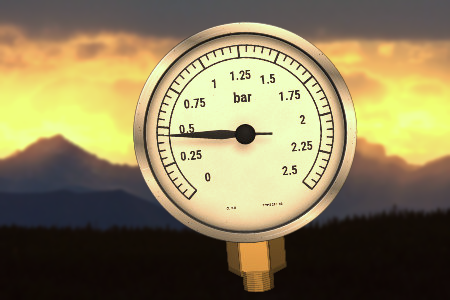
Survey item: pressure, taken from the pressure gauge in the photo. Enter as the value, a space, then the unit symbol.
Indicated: 0.45 bar
